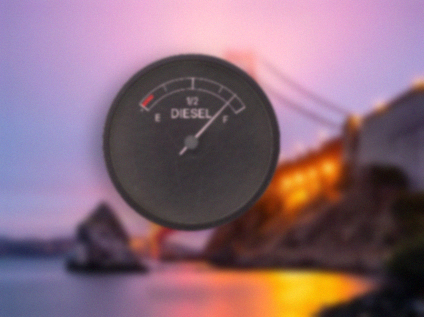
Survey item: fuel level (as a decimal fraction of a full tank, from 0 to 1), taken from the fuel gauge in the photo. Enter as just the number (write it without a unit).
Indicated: 0.875
